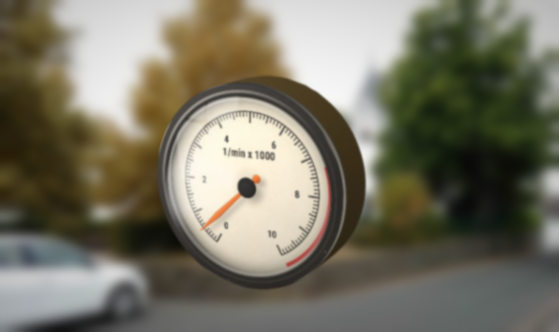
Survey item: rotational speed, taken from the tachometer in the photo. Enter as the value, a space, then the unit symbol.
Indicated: 500 rpm
